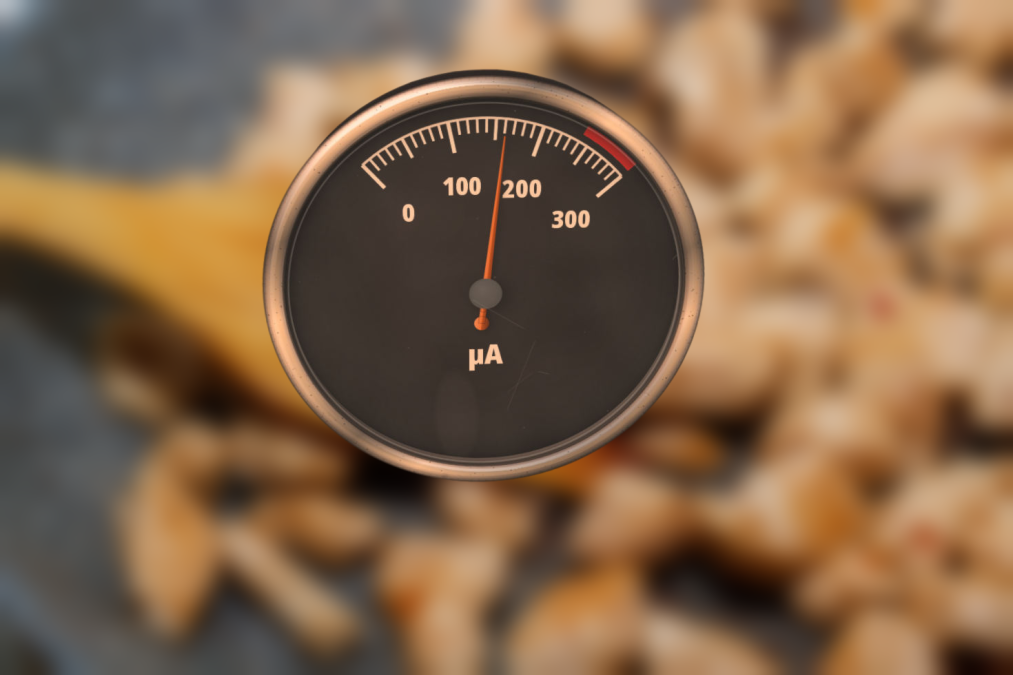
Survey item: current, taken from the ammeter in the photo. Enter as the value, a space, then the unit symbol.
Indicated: 160 µA
